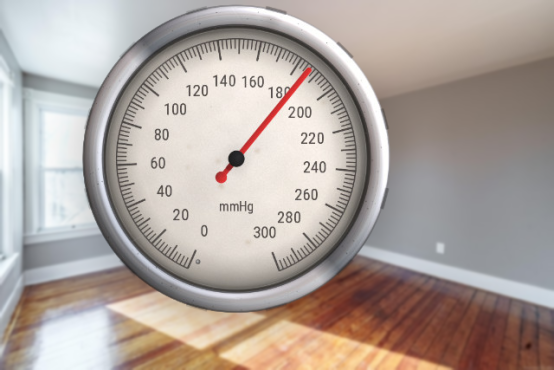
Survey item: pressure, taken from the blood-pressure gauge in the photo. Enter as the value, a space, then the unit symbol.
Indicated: 186 mmHg
